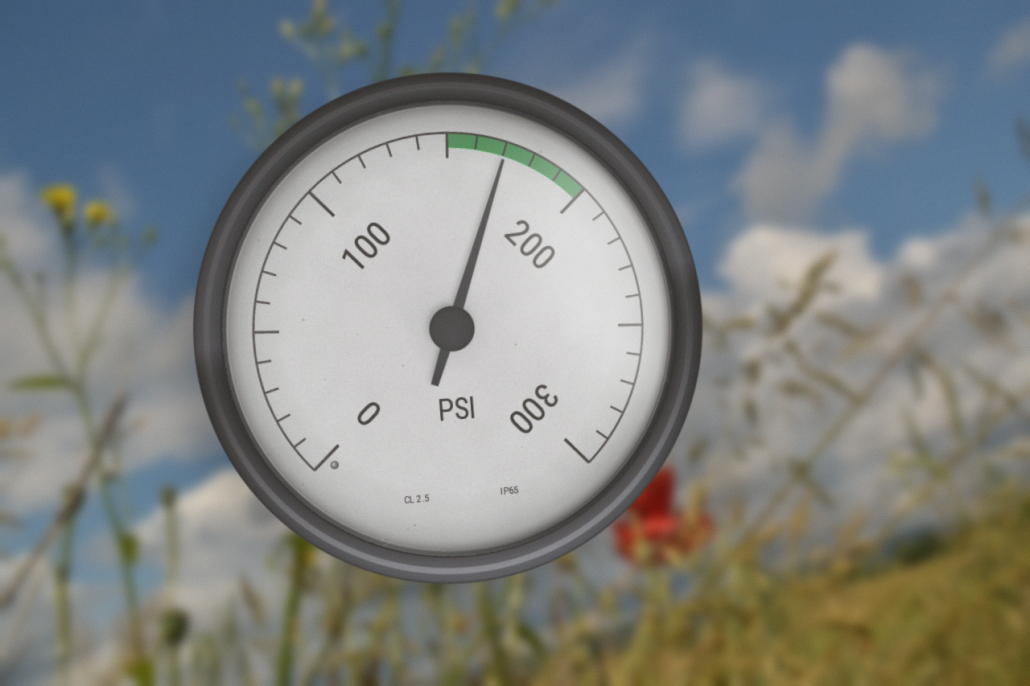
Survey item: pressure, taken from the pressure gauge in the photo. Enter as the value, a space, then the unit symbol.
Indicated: 170 psi
